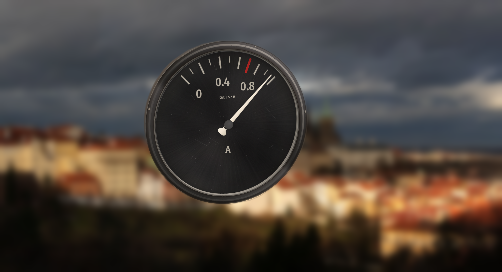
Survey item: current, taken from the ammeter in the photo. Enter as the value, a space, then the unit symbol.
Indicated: 0.95 A
